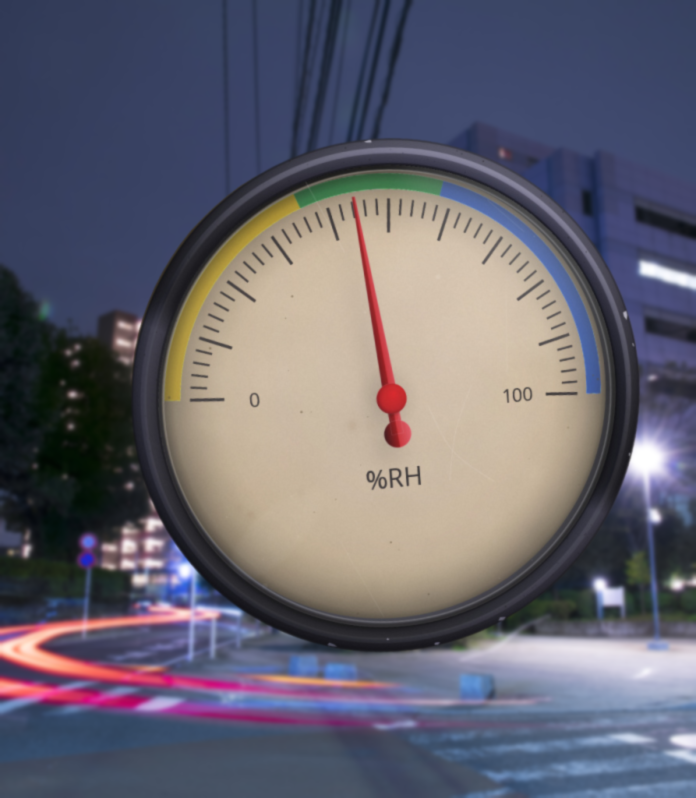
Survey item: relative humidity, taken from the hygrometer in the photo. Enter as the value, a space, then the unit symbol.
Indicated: 44 %
